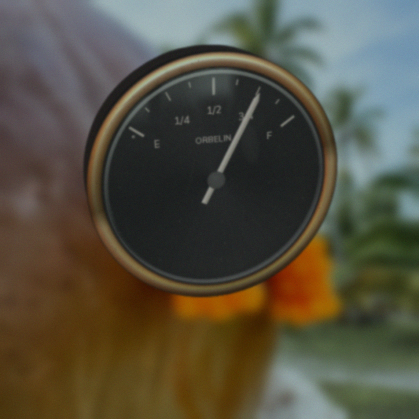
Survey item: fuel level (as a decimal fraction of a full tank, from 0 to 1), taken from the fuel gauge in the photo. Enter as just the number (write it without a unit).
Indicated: 0.75
